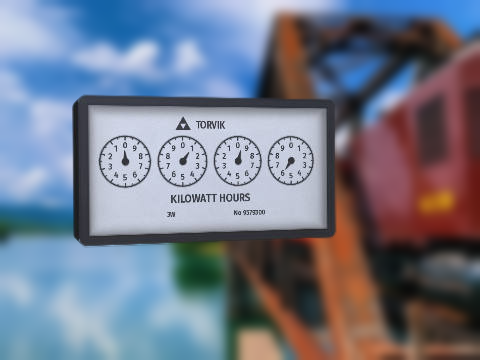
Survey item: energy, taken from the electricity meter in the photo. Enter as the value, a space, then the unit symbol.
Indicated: 96 kWh
